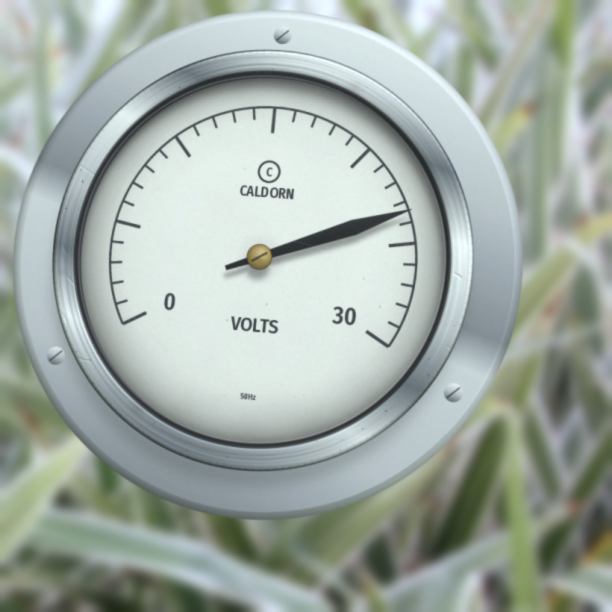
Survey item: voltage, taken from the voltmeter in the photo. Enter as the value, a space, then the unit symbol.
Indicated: 23.5 V
